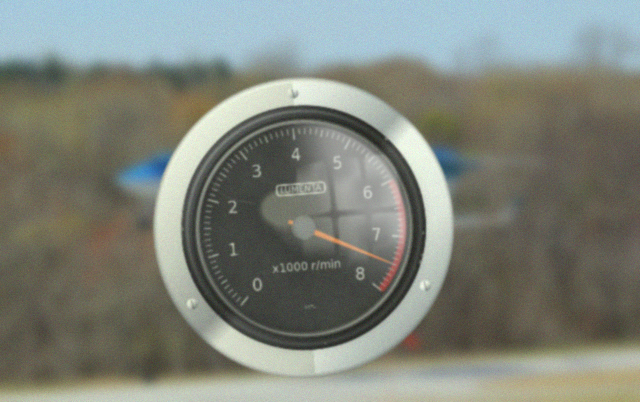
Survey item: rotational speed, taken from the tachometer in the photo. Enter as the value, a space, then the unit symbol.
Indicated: 7500 rpm
